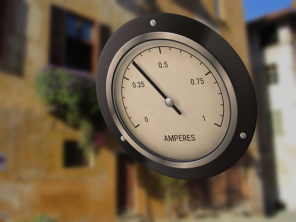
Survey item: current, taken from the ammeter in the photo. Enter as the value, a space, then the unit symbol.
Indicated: 0.35 A
